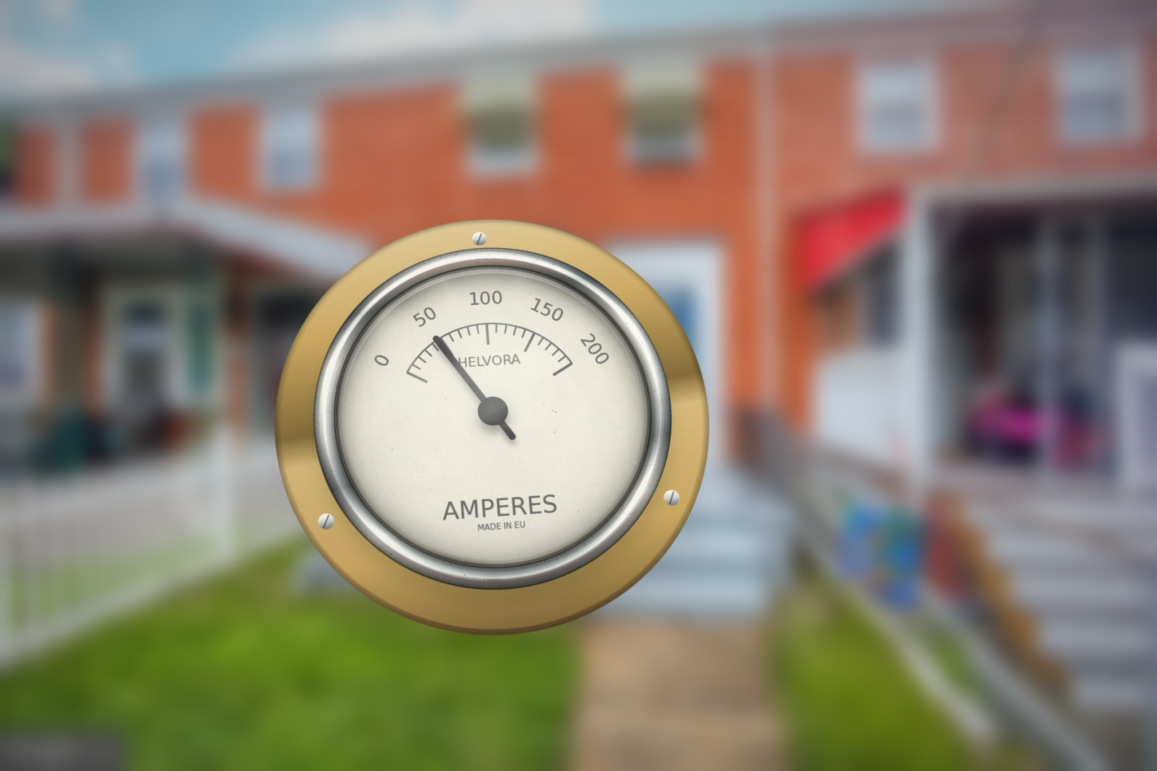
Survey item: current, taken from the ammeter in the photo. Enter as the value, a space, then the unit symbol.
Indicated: 45 A
